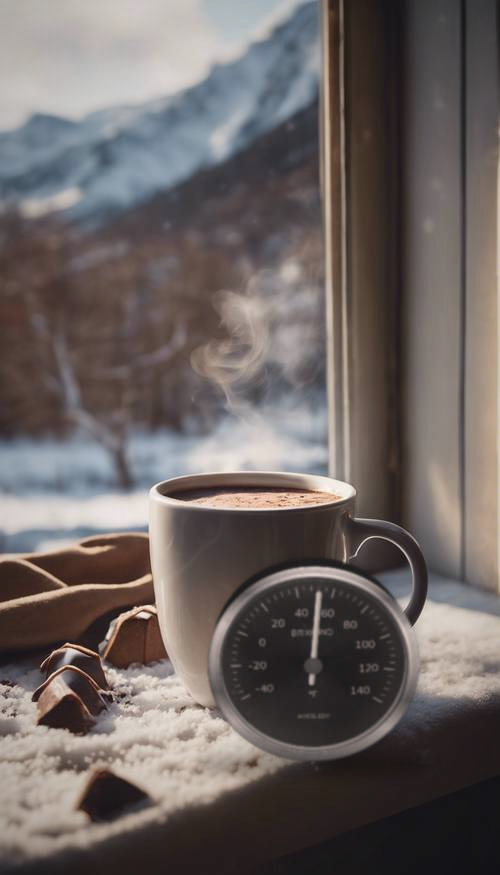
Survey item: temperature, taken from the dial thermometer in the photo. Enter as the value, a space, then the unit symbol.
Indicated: 52 °F
